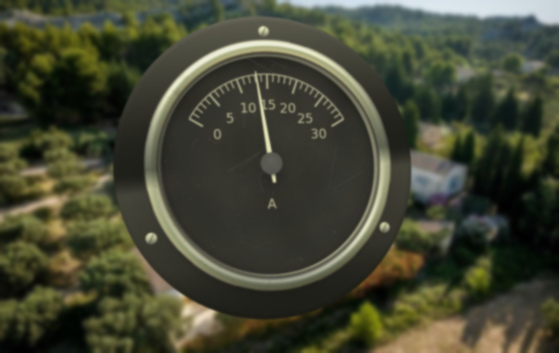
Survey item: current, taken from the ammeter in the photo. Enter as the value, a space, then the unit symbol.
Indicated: 13 A
